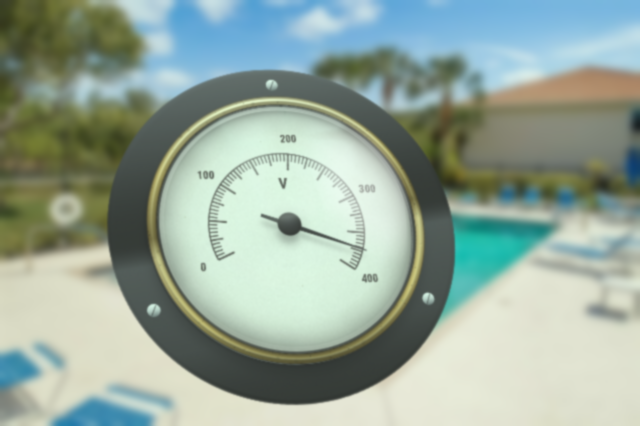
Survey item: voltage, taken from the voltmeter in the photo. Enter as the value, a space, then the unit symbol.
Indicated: 375 V
